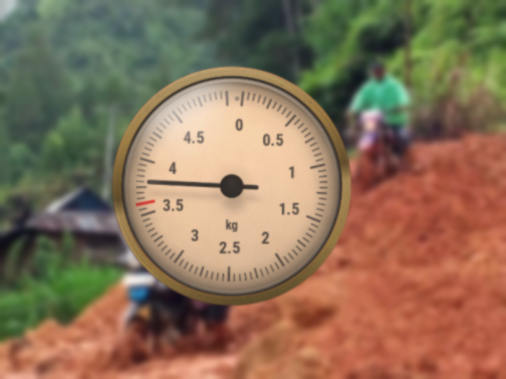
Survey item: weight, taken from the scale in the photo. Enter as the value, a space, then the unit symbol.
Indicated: 3.8 kg
